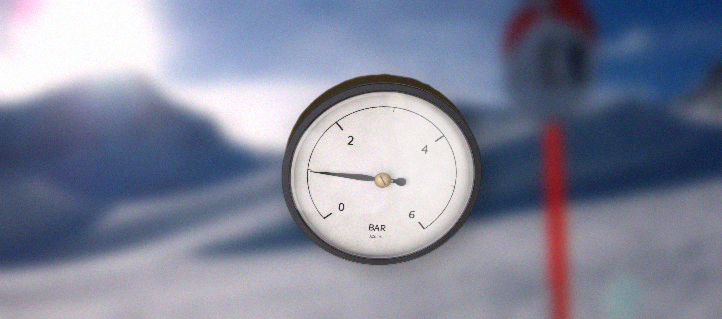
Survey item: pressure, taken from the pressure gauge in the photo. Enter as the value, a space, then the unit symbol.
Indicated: 1 bar
